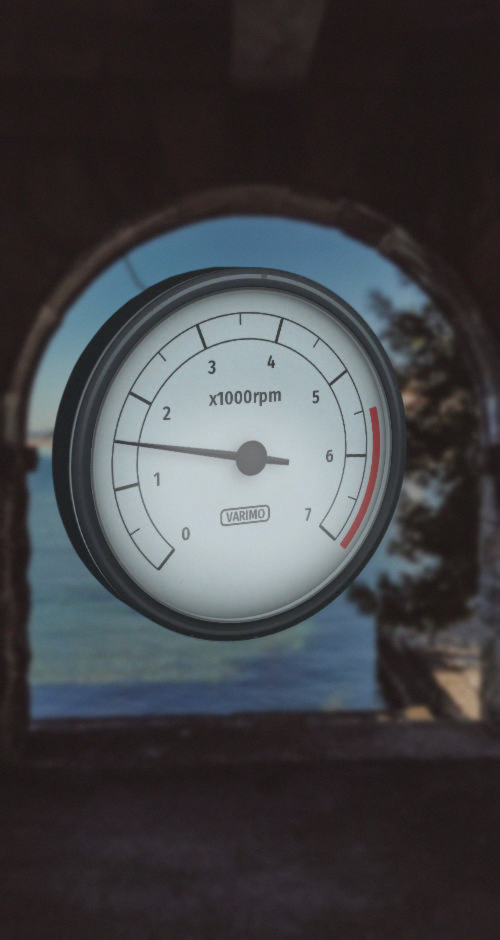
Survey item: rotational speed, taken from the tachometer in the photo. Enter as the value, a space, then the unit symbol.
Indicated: 1500 rpm
